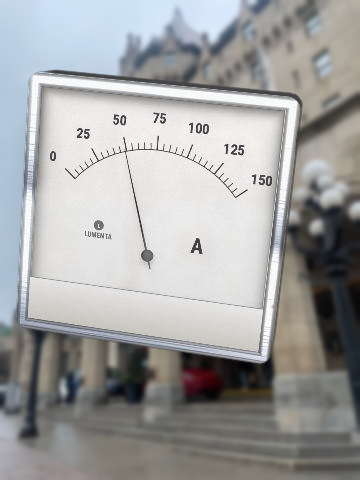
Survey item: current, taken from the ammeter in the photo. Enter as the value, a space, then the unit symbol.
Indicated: 50 A
